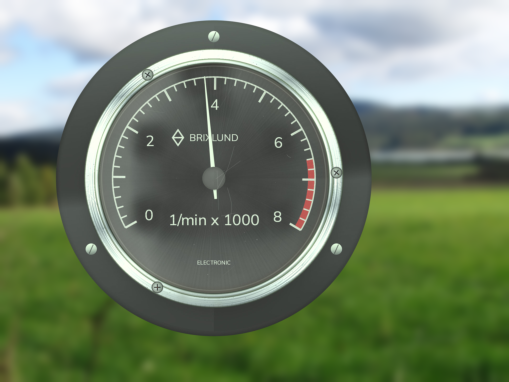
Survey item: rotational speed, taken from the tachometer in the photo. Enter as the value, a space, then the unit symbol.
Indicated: 3800 rpm
